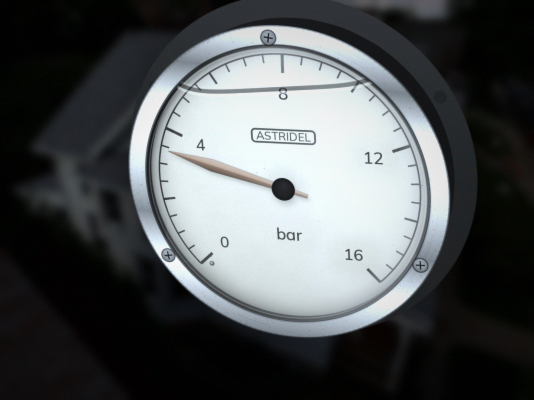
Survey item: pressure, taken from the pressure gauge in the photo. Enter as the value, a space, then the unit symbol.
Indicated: 3.5 bar
